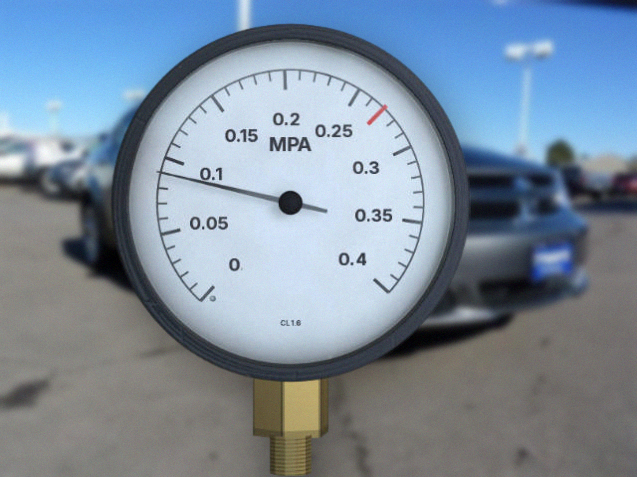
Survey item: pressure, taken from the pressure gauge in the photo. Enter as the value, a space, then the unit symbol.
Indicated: 0.09 MPa
